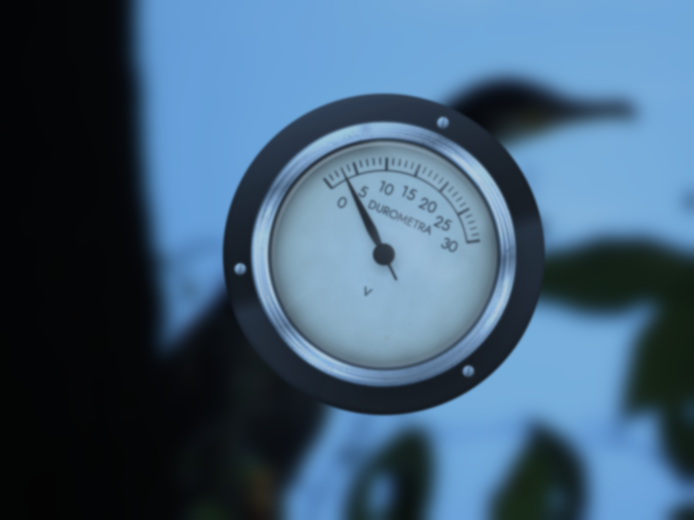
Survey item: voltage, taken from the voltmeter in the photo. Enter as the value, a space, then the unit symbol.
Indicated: 3 V
